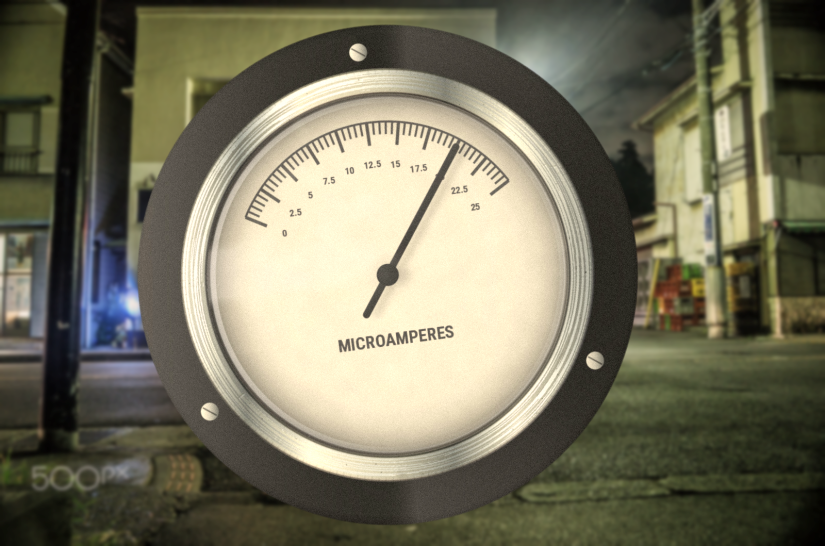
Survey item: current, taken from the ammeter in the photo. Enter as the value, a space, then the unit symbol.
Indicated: 20 µA
